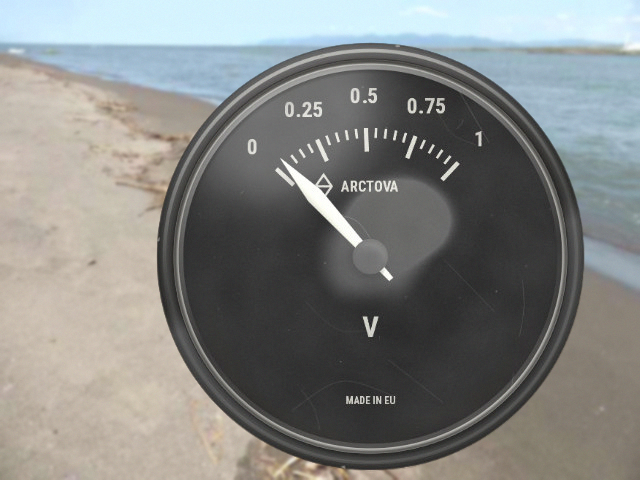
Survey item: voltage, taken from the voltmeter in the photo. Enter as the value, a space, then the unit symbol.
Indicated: 0.05 V
